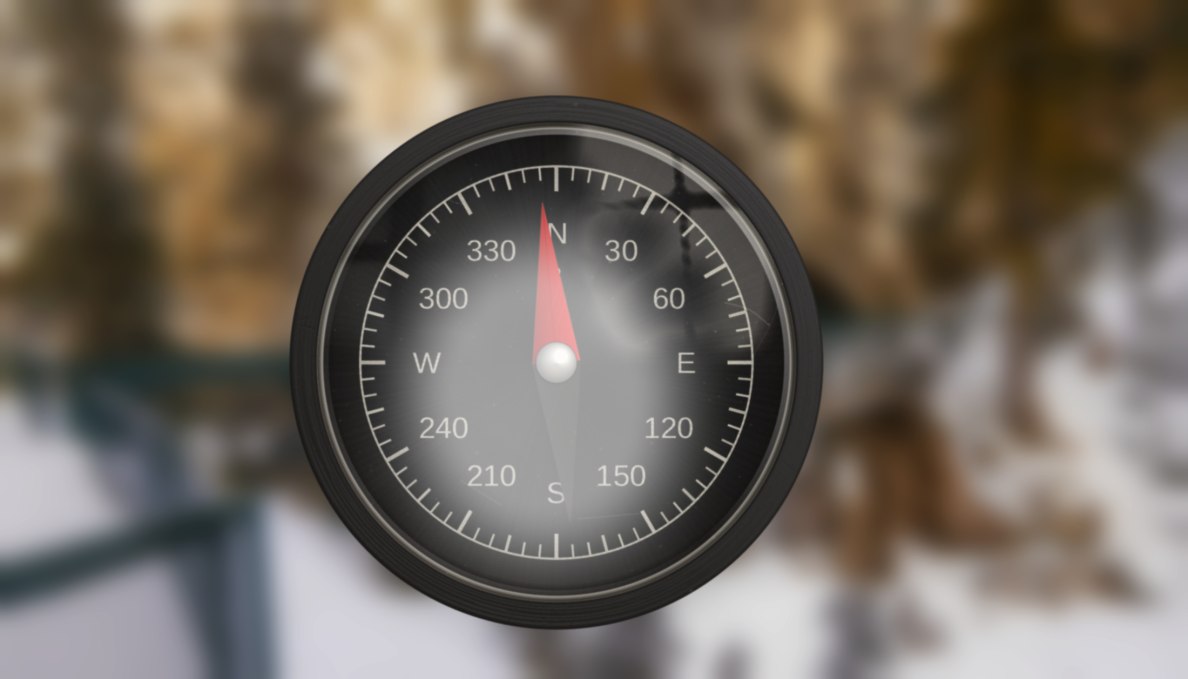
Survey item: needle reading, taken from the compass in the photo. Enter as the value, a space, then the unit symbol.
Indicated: 355 °
